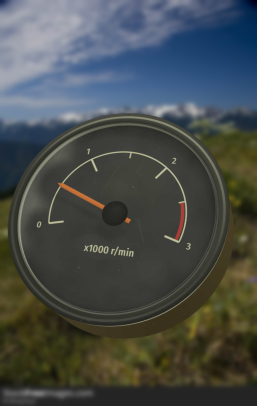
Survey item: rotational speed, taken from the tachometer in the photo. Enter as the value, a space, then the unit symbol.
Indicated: 500 rpm
